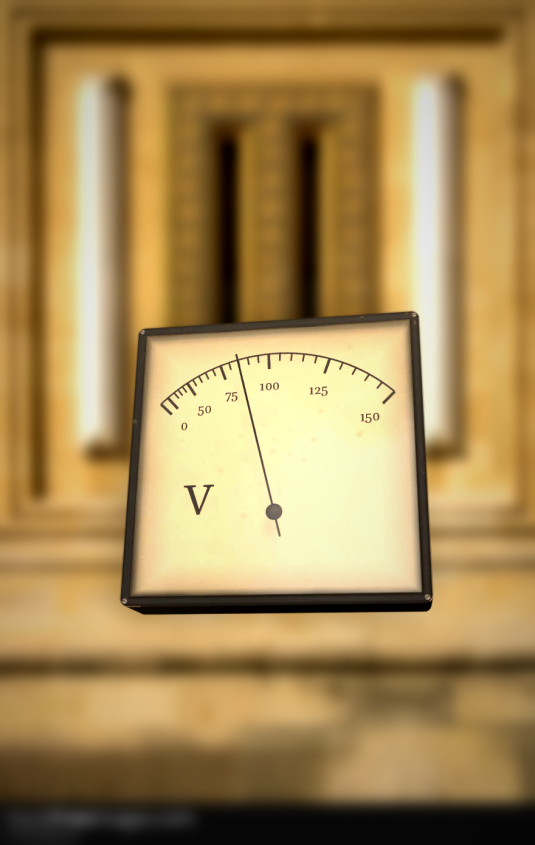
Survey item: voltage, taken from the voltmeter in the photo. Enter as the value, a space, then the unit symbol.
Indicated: 85 V
